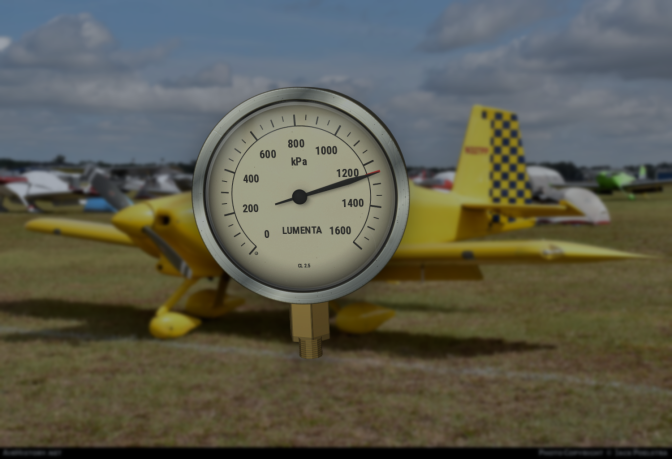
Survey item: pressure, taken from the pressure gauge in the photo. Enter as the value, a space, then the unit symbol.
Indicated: 1250 kPa
